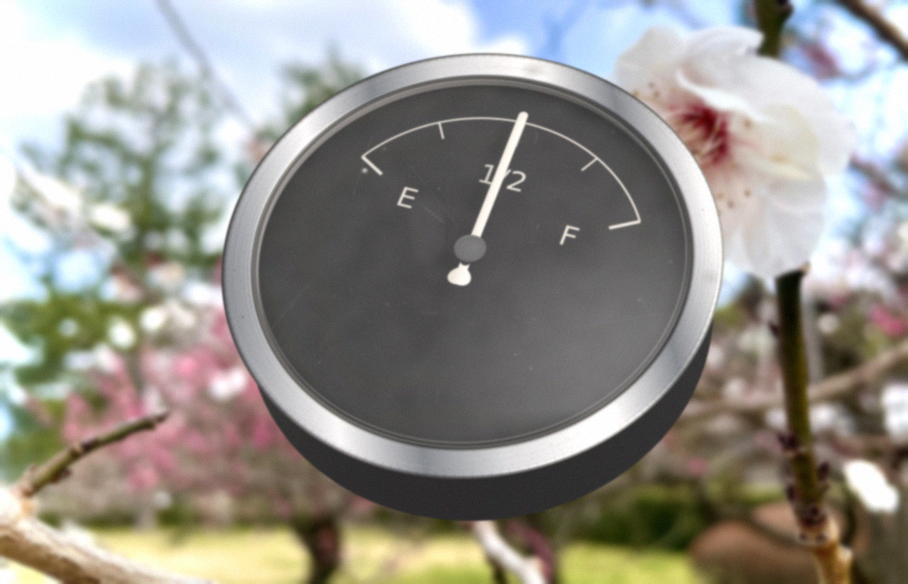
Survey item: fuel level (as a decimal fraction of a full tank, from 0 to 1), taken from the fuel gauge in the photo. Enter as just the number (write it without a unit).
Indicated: 0.5
